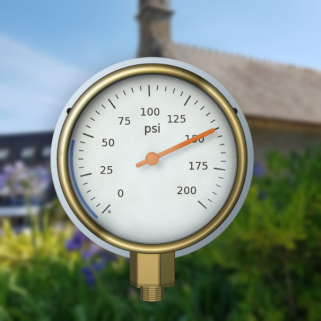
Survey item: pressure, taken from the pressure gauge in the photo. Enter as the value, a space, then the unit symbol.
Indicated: 150 psi
